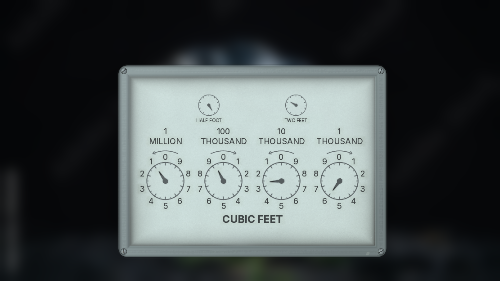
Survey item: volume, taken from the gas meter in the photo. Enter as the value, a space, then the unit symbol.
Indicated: 92600 ft³
